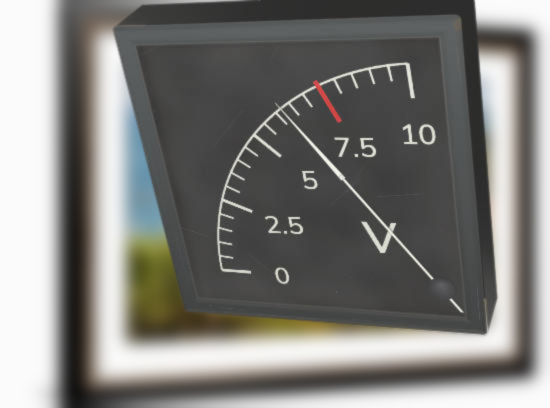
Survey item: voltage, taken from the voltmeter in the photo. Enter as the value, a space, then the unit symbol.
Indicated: 6.25 V
